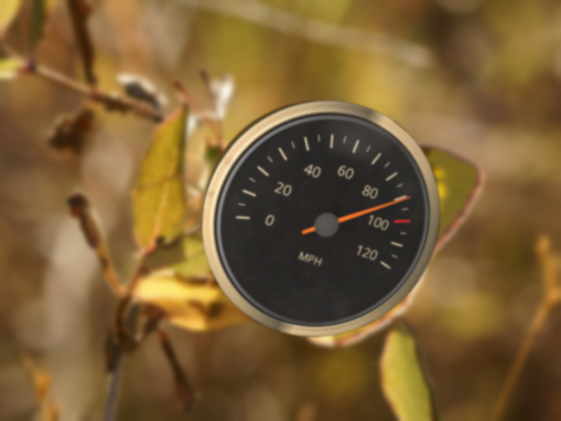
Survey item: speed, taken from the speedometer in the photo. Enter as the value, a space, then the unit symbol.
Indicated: 90 mph
